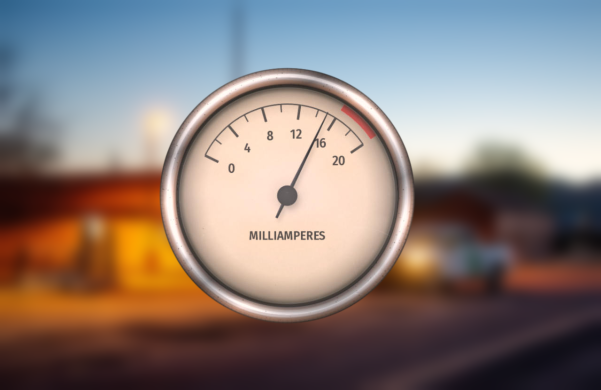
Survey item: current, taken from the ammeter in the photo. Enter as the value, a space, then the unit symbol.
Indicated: 15 mA
